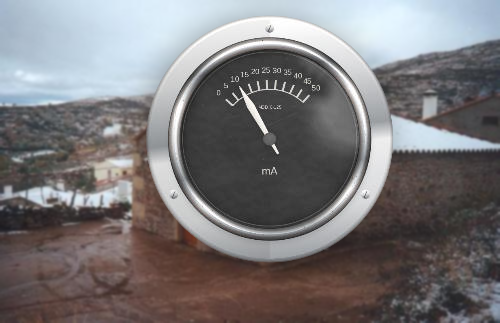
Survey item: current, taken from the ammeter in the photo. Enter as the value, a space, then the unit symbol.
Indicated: 10 mA
